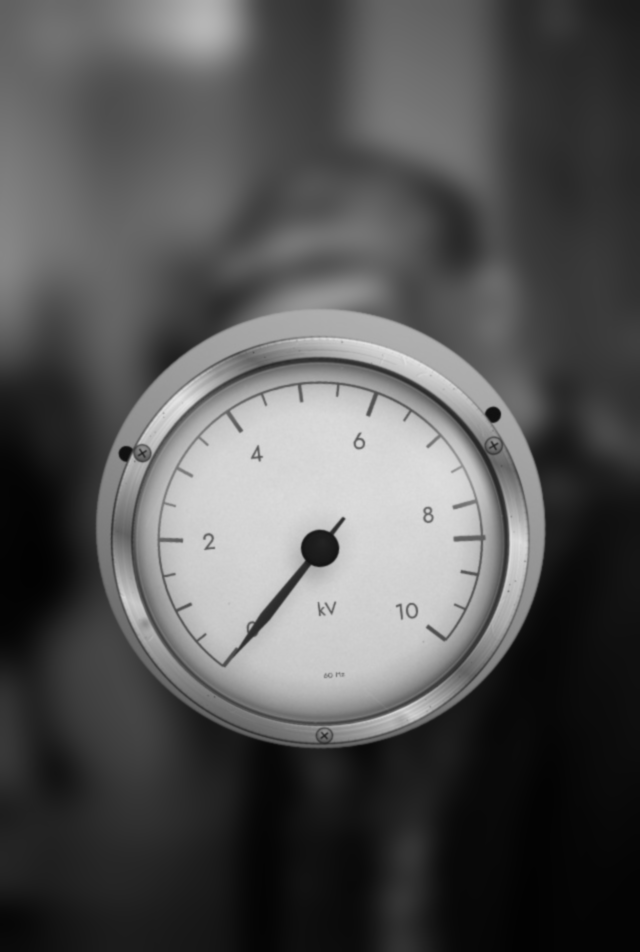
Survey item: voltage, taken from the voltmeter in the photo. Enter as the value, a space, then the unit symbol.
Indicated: 0 kV
